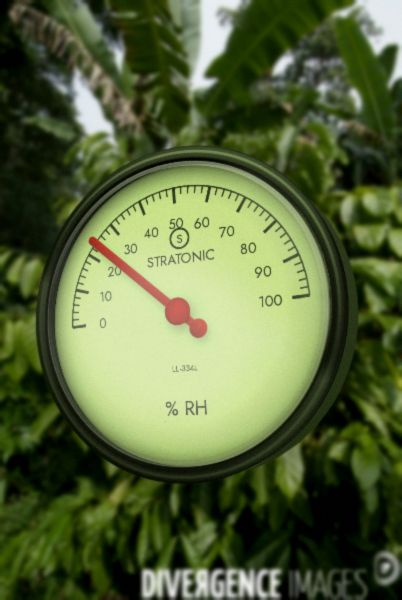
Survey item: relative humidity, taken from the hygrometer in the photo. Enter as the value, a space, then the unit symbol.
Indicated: 24 %
